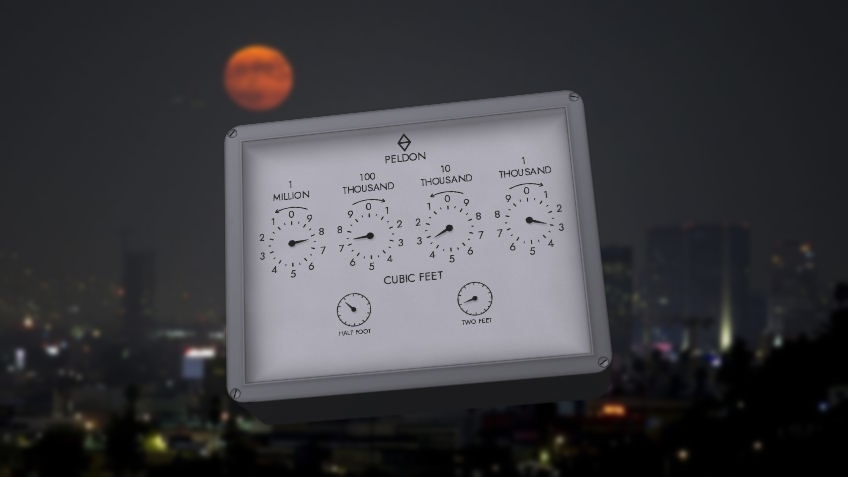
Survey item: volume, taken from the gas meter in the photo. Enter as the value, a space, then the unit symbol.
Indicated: 773300 ft³
